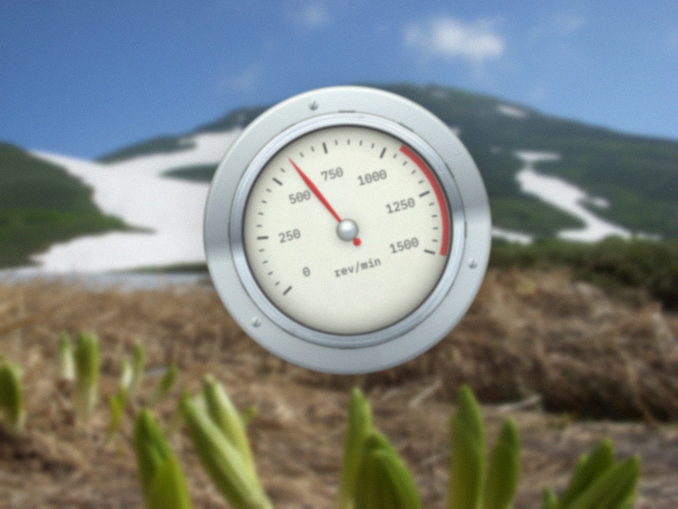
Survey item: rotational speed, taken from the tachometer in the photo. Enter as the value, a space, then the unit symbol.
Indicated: 600 rpm
